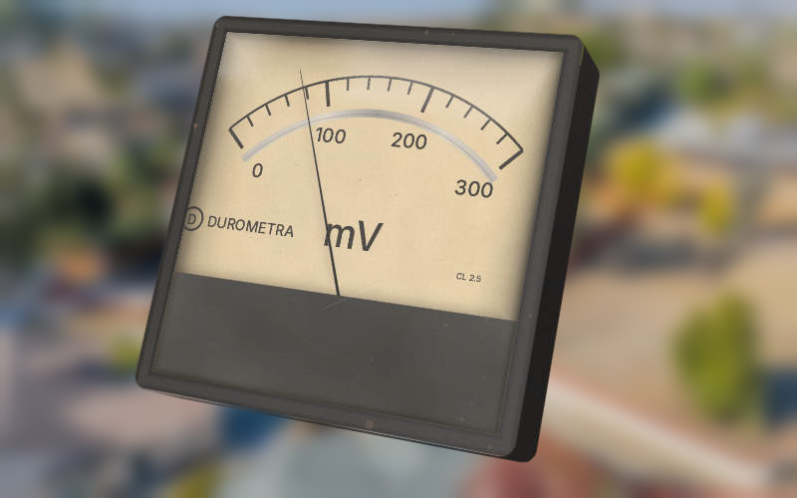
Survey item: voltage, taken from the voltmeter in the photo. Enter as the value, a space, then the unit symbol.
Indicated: 80 mV
